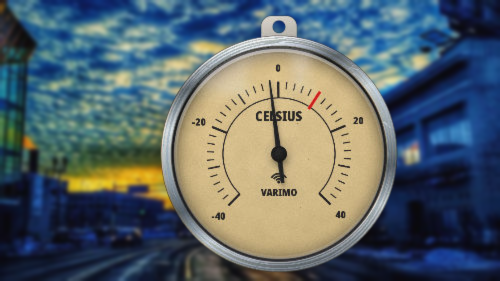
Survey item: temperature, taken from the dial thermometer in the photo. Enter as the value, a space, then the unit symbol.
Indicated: -2 °C
